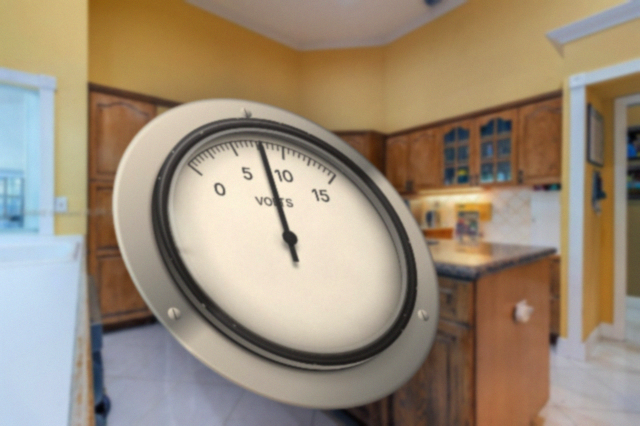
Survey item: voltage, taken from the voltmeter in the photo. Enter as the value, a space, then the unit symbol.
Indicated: 7.5 V
